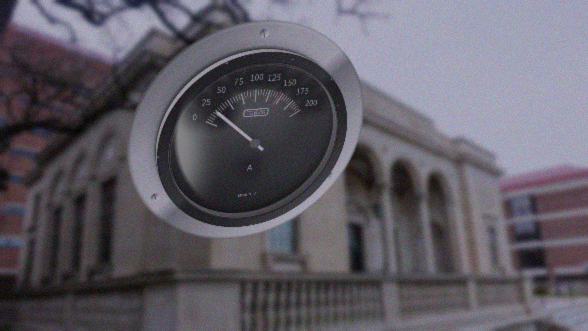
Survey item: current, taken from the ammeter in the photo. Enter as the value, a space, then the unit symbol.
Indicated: 25 A
